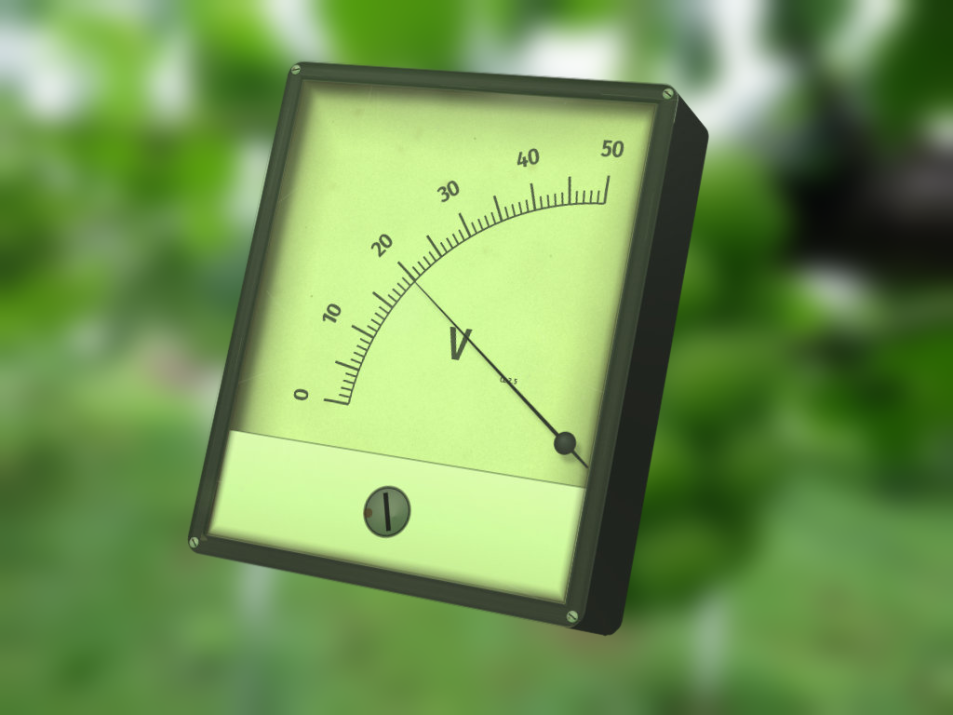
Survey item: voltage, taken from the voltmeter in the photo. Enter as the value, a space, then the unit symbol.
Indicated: 20 V
